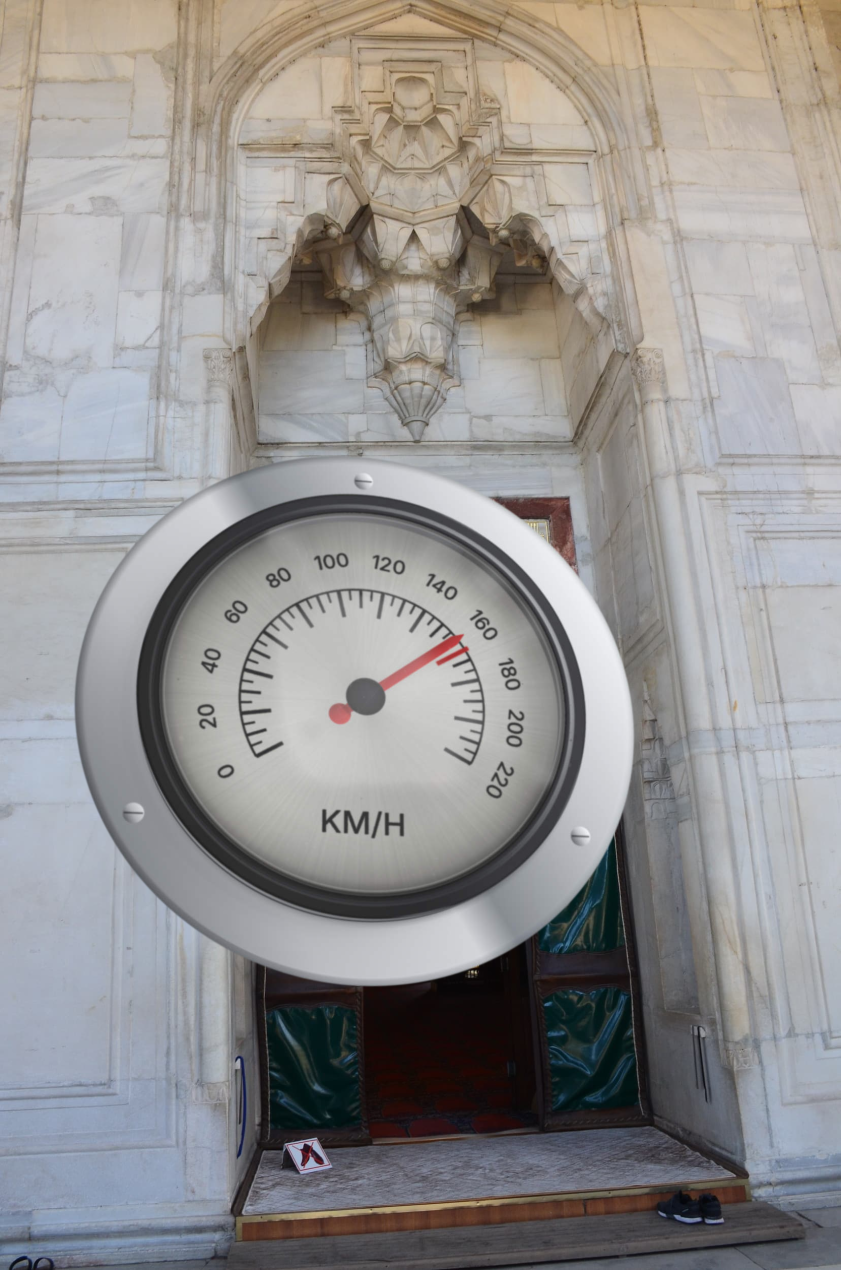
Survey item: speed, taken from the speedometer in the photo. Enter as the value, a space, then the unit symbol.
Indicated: 160 km/h
